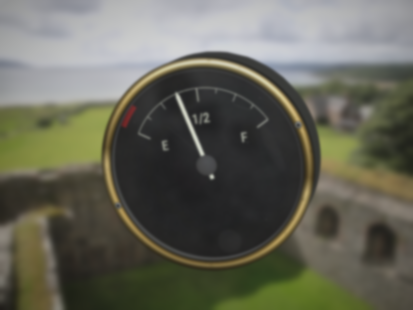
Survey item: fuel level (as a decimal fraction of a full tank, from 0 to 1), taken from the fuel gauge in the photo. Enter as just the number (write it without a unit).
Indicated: 0.375
